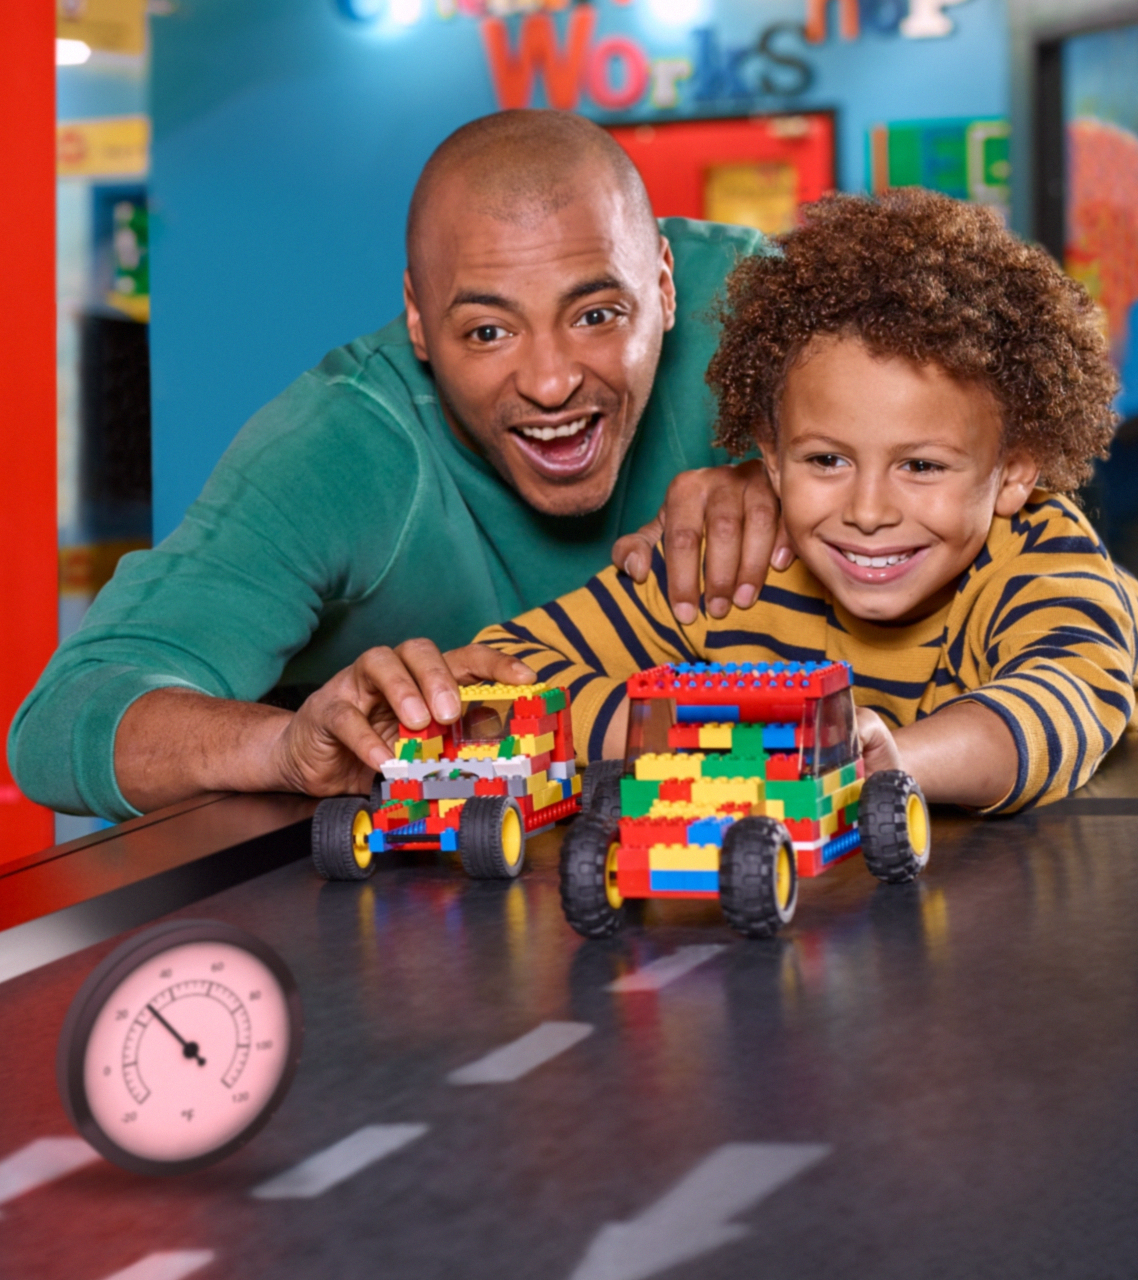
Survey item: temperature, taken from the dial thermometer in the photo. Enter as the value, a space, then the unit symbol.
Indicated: 28 °F
